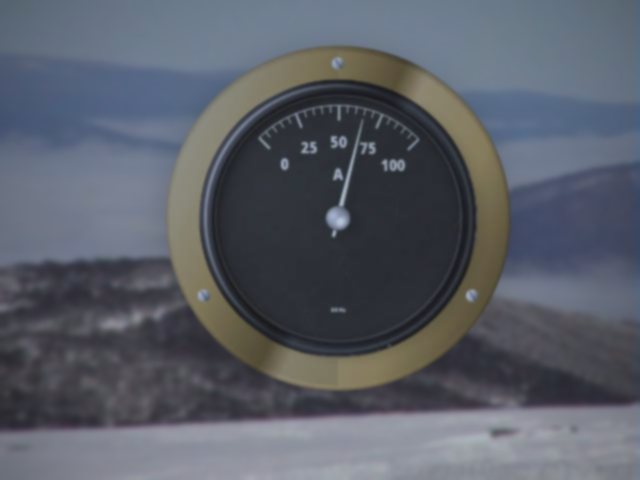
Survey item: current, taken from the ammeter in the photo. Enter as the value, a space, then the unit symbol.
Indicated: 65 A
